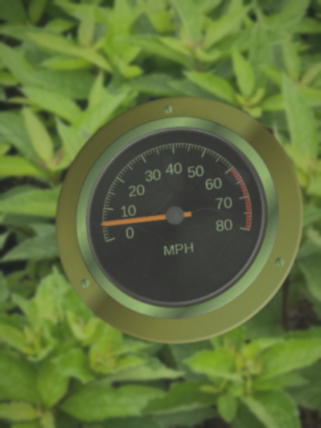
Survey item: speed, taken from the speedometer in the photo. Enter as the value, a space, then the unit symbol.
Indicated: 5 mph
